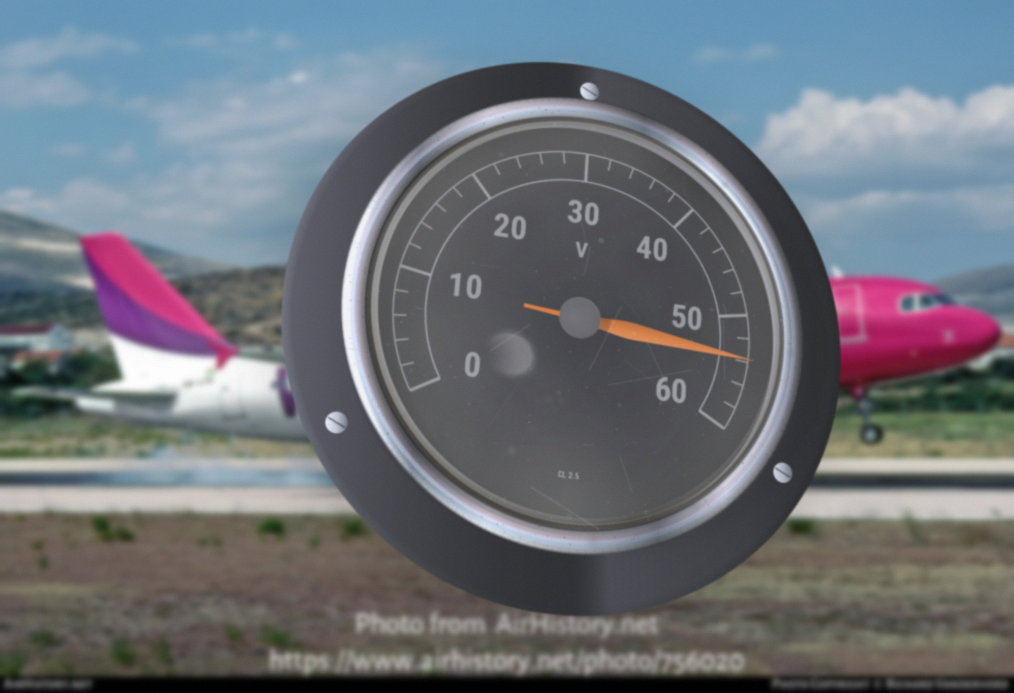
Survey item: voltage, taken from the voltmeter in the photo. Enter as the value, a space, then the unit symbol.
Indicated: 54 V
